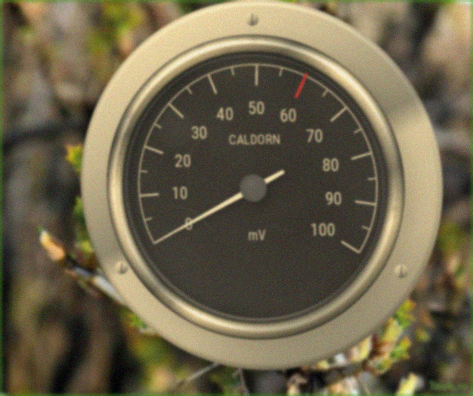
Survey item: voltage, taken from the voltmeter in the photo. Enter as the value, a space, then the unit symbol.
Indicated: 0 mV
